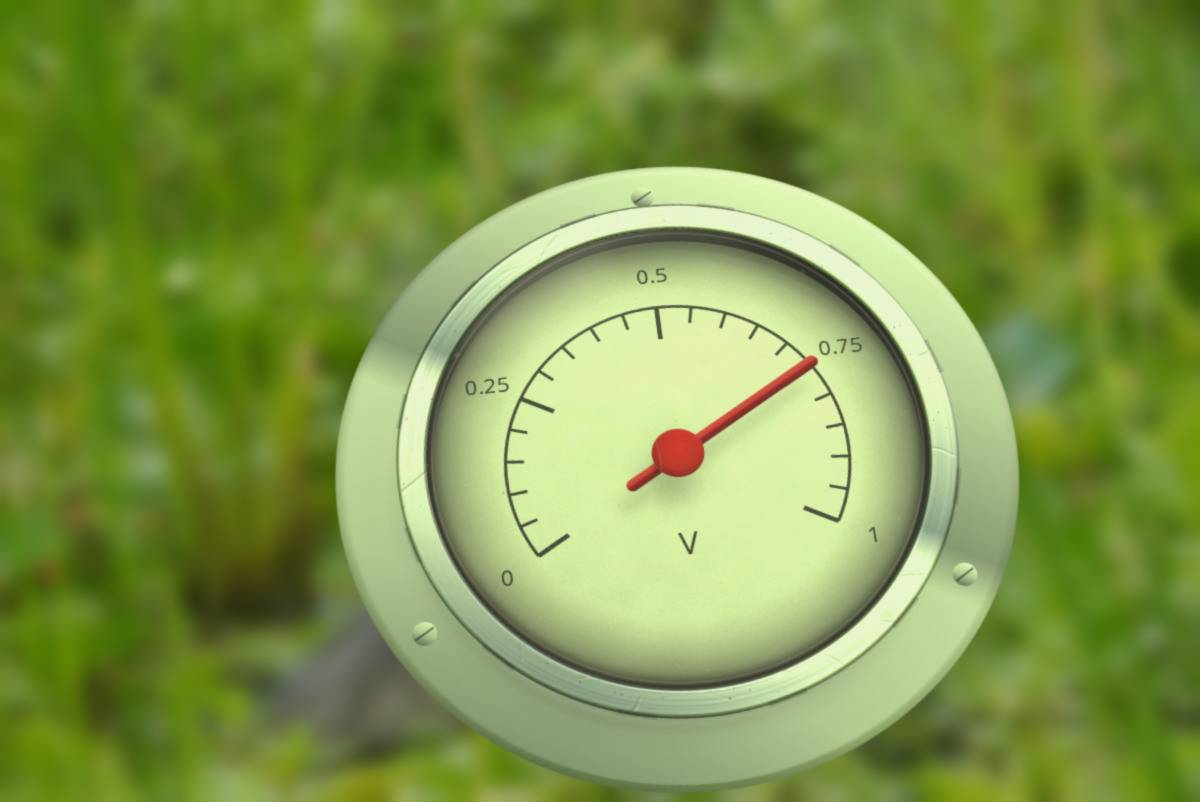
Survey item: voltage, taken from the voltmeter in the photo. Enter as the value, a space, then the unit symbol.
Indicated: 0.75 V
